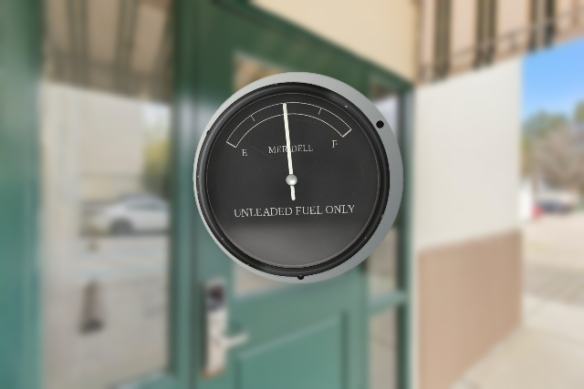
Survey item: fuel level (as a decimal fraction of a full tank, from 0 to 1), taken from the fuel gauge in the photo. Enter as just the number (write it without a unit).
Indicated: 0.5
